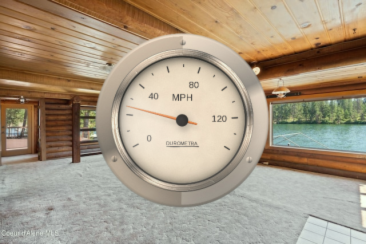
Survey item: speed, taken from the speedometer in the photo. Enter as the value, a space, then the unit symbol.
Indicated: 25 mph
